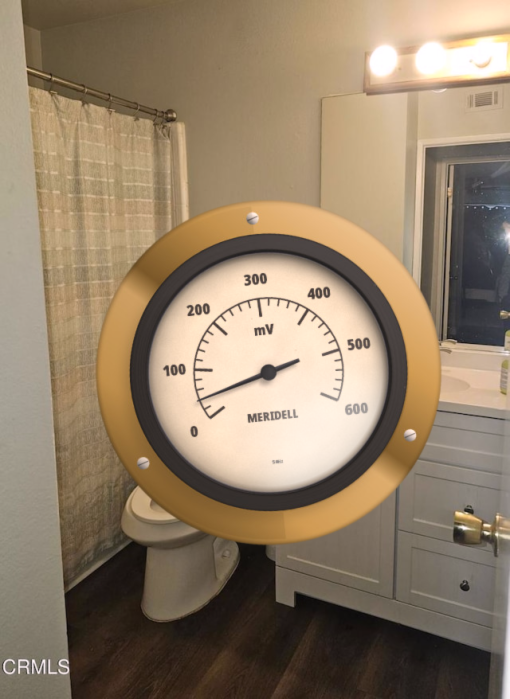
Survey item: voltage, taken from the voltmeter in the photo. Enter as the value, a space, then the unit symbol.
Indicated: 40 mV
